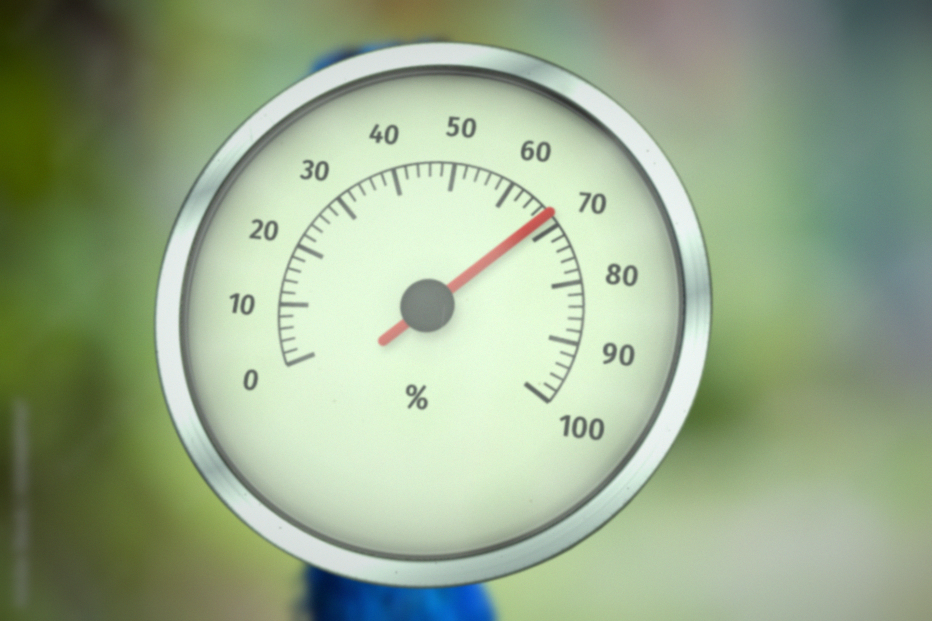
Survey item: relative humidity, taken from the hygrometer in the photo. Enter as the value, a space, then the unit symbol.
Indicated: 68 %
